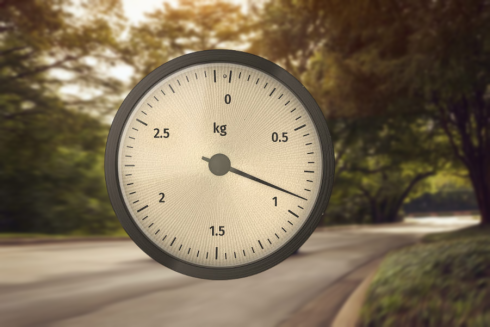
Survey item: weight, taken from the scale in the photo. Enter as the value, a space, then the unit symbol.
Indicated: 0.9 kg
